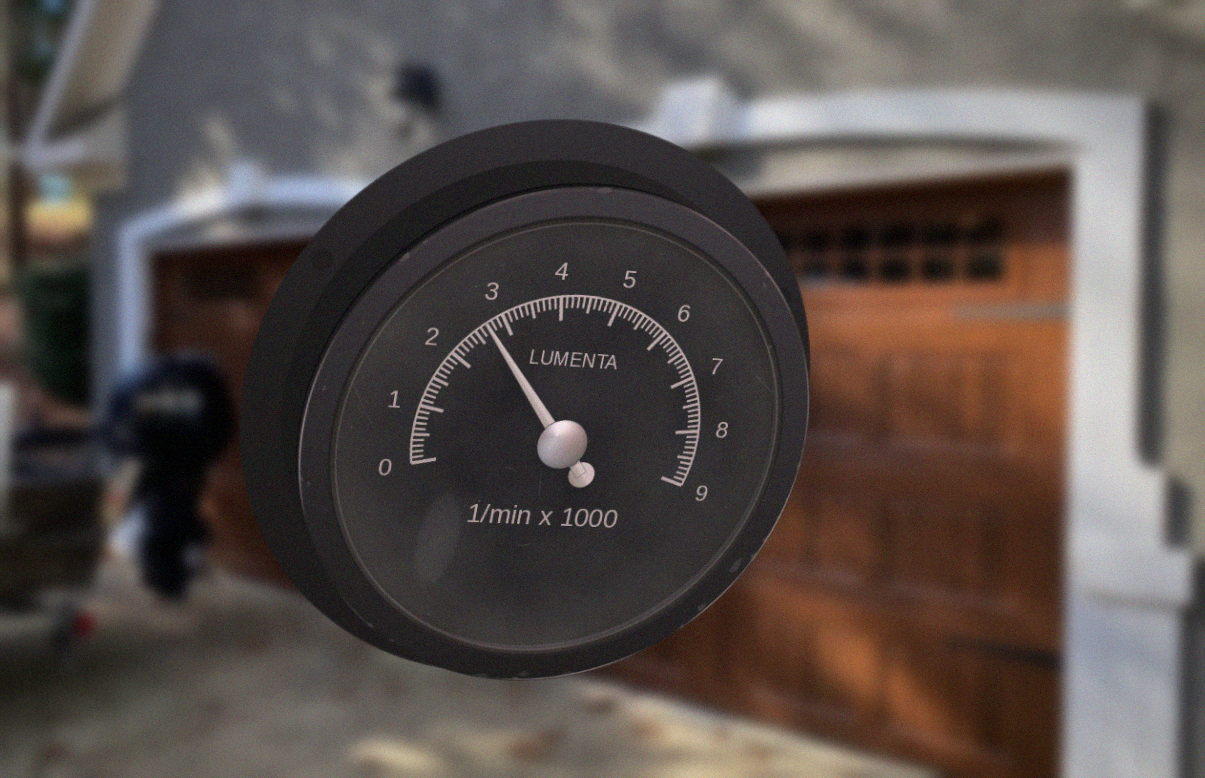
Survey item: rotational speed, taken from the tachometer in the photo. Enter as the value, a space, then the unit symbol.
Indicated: 2700 rpm
